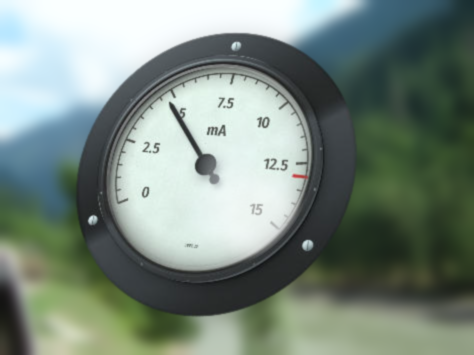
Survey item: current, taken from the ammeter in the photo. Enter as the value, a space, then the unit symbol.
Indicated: 4.75 mA
